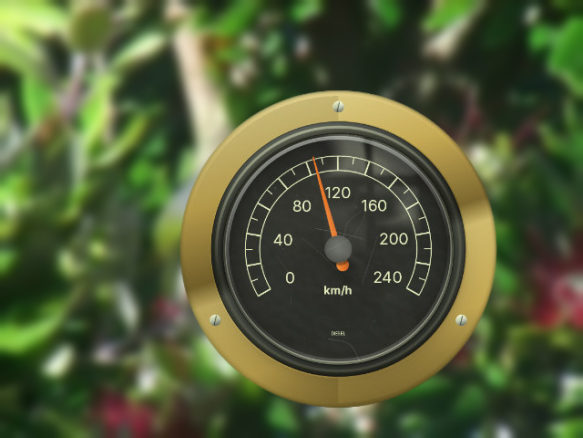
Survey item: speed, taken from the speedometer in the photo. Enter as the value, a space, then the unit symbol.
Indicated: 105 km/h
